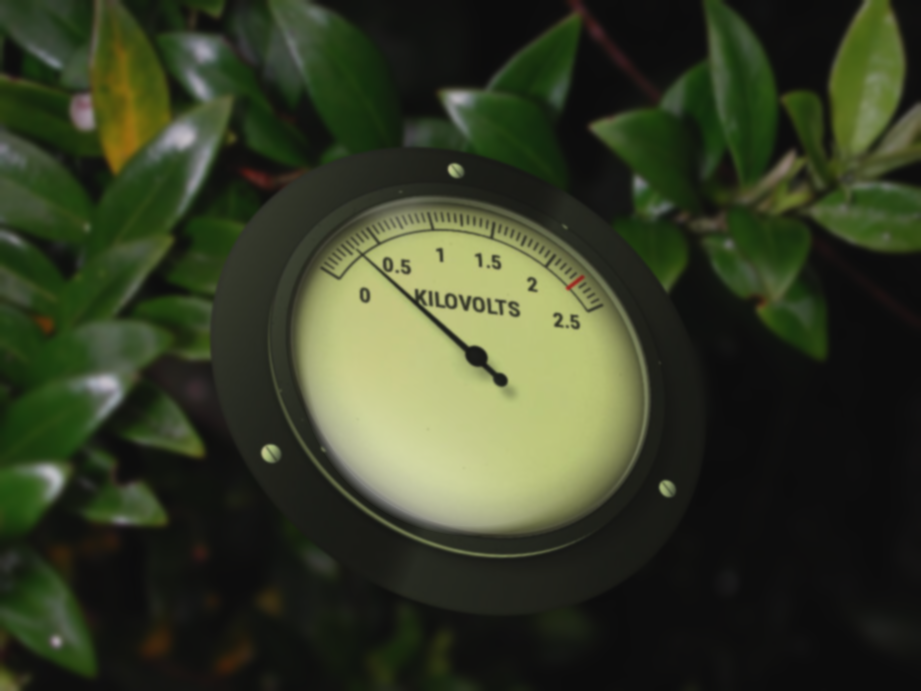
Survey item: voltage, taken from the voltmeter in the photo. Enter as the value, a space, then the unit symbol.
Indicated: 0.25 kV
